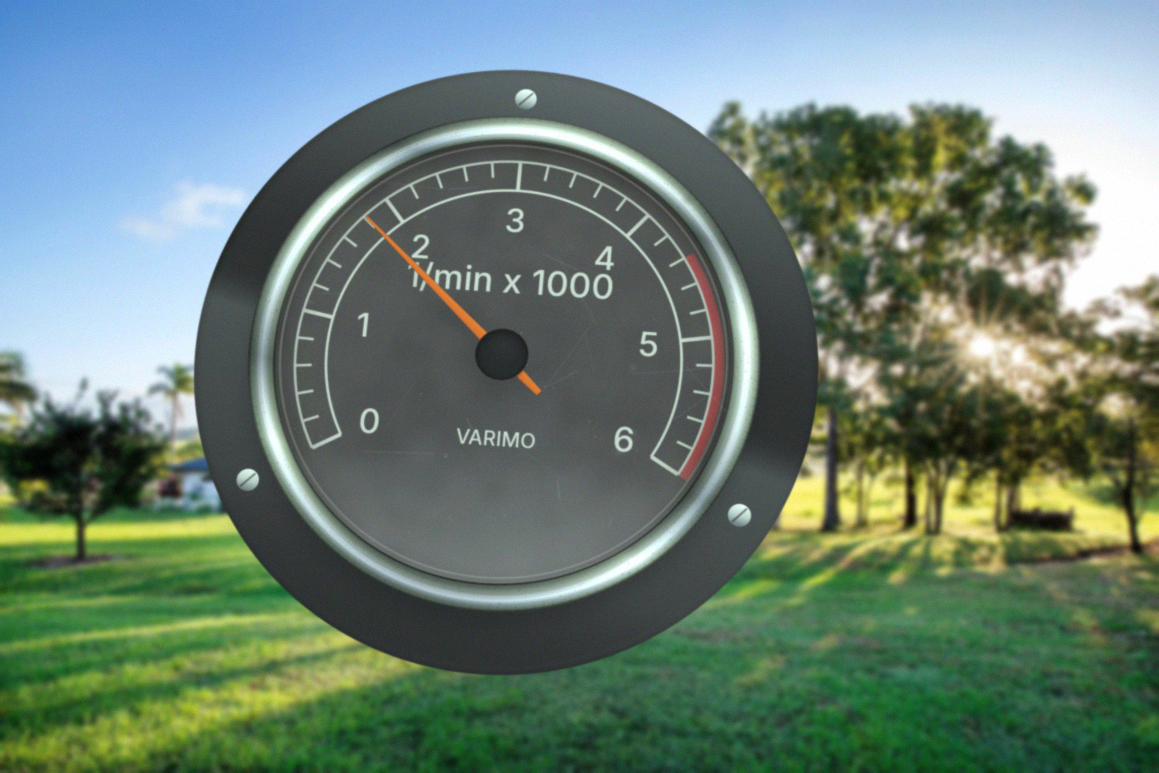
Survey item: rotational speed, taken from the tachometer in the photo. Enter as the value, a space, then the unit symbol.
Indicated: 1800 rpm
